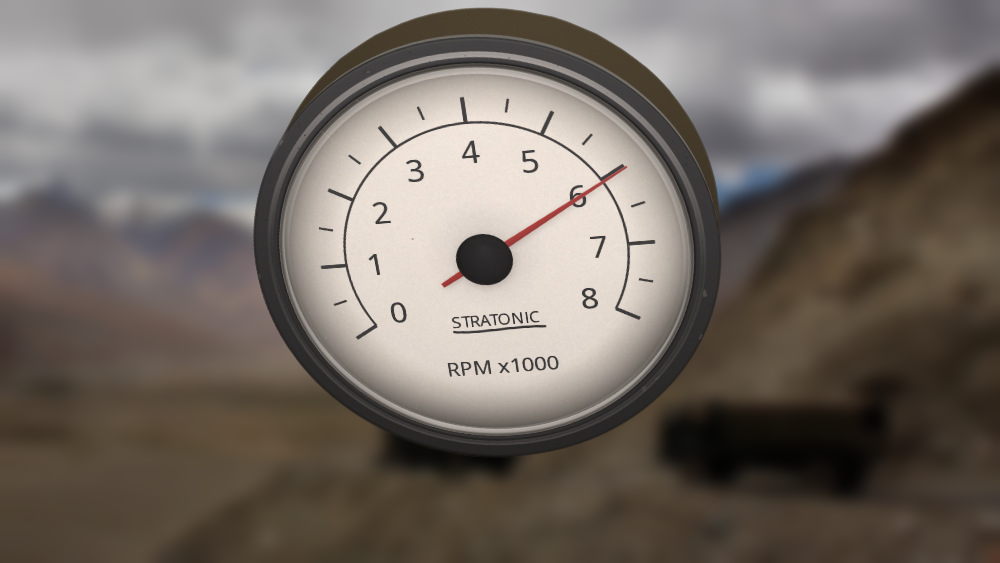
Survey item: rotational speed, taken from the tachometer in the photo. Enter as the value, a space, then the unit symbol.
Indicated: 6000 rpm
